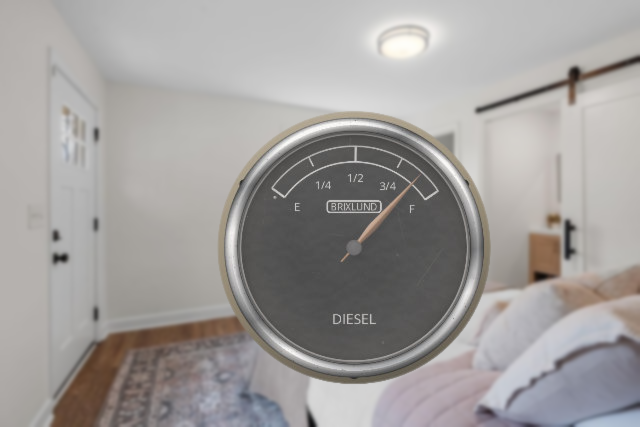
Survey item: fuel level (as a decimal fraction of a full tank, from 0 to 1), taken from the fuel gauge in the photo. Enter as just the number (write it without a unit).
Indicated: 0.875
